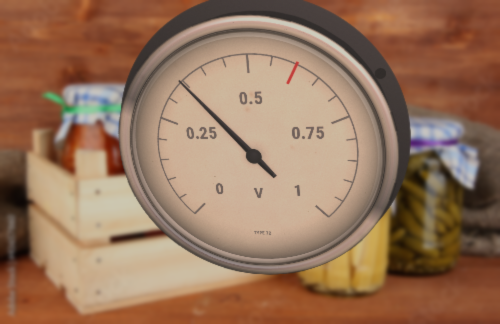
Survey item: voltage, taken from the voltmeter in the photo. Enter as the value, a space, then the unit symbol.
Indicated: 0.35 V
